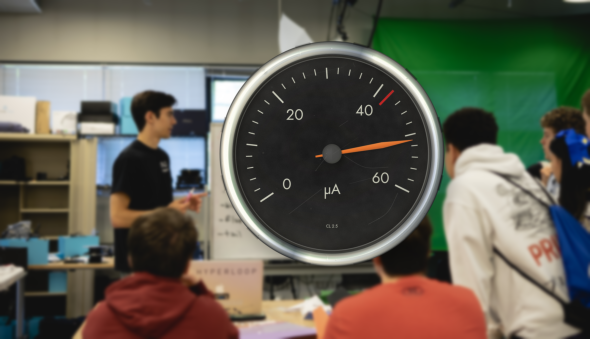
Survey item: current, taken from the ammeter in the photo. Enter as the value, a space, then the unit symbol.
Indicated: 51 µA
